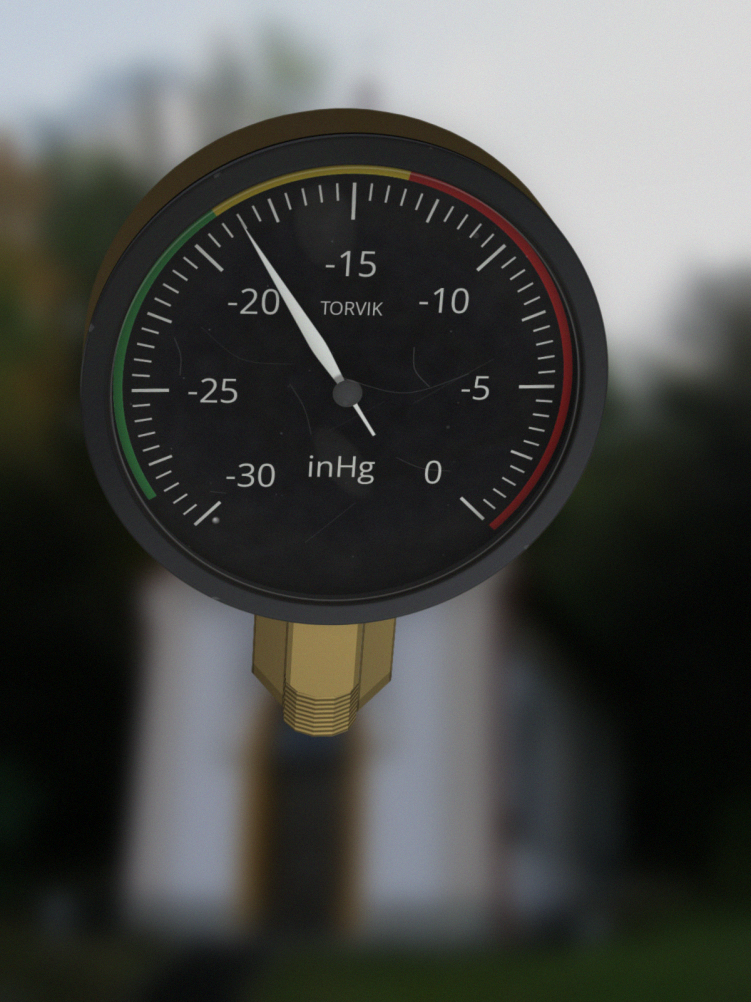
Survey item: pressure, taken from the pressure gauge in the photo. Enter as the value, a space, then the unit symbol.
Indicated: -18.5 inHg
